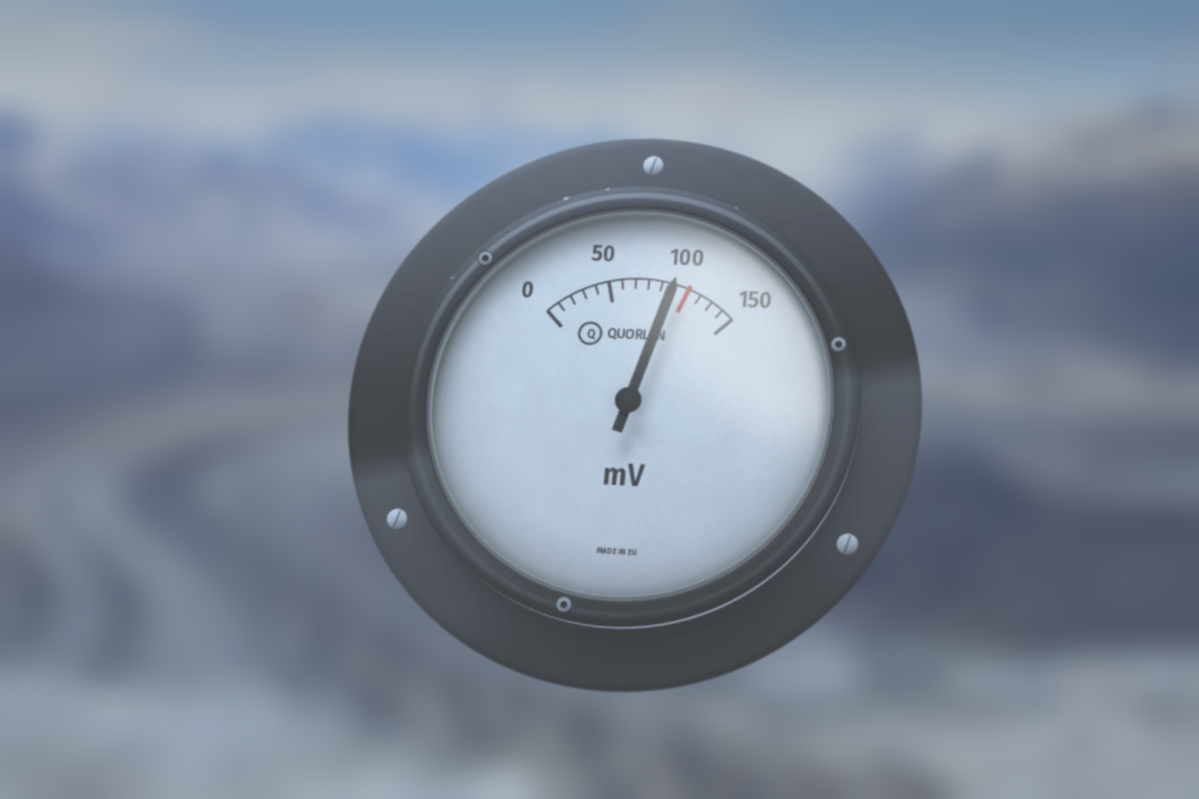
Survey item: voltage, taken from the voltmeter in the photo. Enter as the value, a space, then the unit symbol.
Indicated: 100 mV
